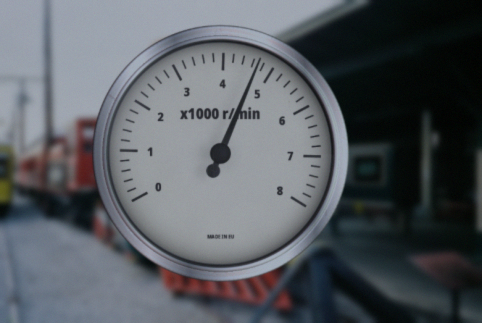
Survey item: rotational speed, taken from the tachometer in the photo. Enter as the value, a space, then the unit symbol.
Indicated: 4700 rpm
